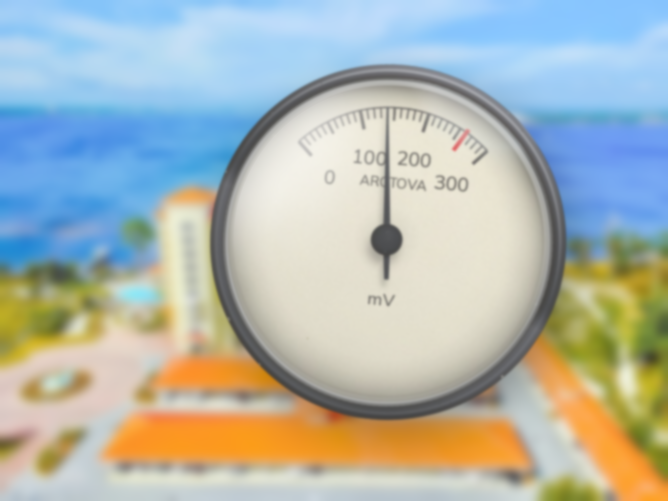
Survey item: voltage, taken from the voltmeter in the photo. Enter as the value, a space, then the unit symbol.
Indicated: 140 mV
